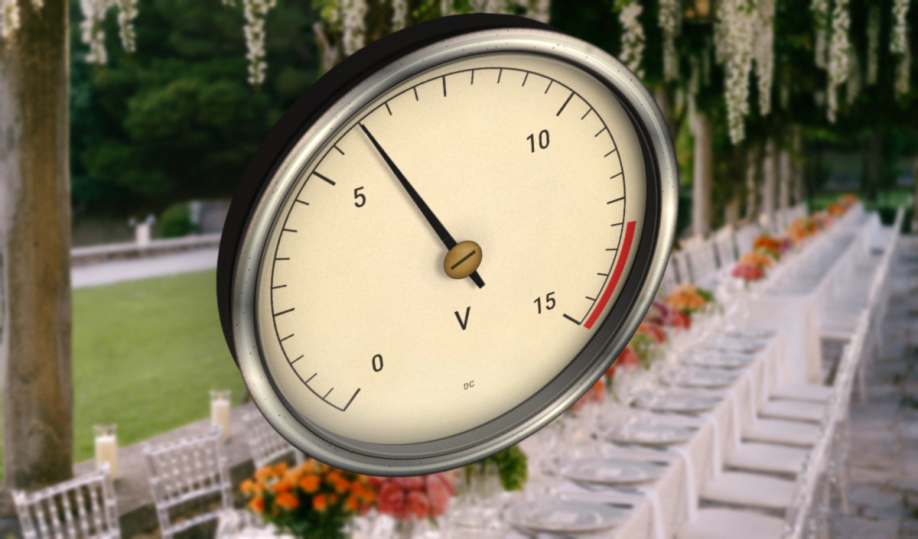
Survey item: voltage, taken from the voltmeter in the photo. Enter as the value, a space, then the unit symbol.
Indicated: 6 V
